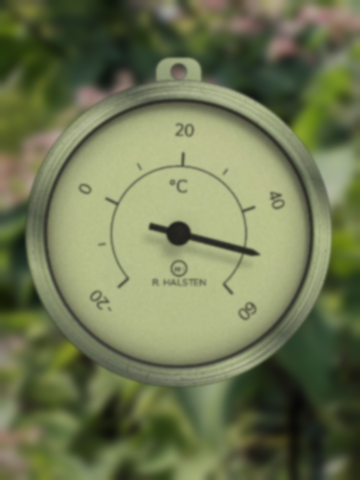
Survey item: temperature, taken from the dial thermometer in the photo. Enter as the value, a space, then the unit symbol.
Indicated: 50 °C
